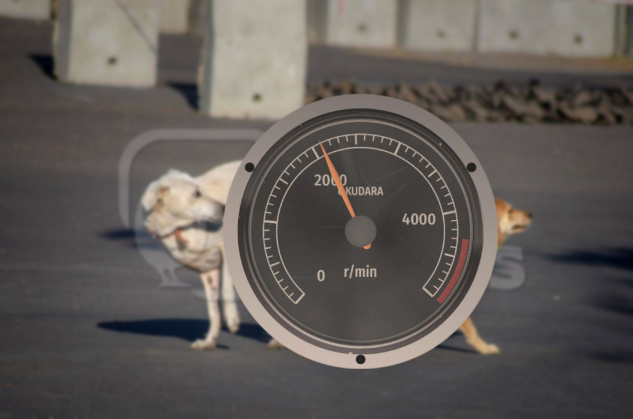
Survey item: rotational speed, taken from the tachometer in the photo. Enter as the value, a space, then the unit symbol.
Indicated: 2100 rpm
